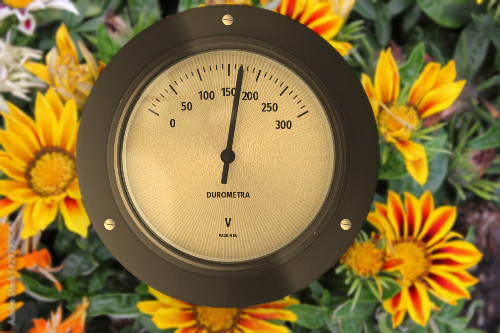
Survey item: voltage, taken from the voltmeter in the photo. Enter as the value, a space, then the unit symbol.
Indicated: 170 V
